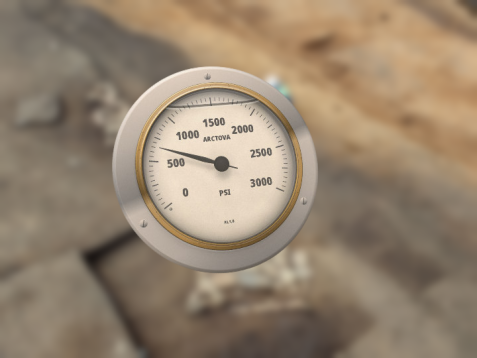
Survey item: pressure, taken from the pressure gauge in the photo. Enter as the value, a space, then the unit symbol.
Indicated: 650 psi
